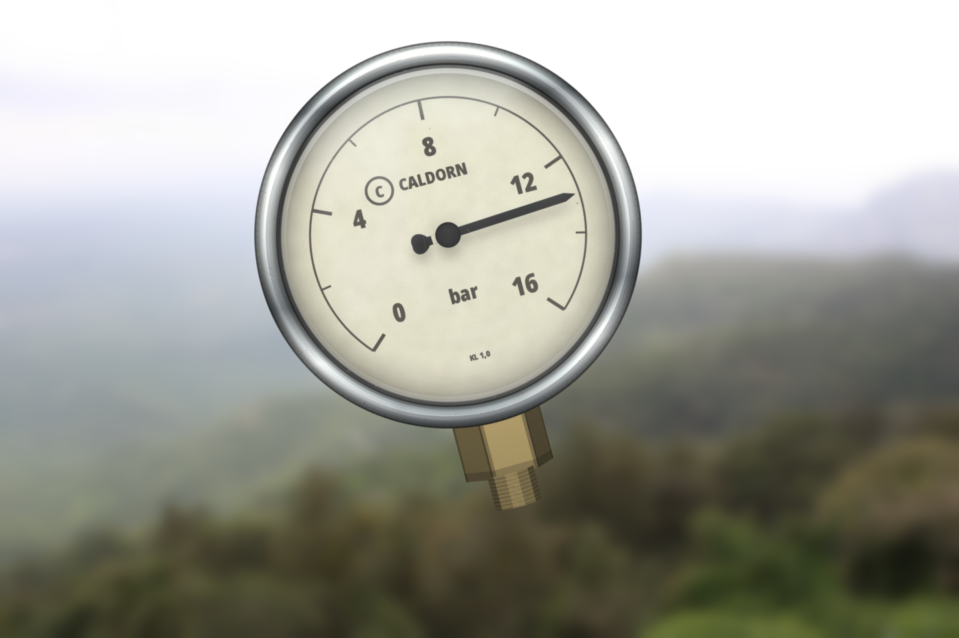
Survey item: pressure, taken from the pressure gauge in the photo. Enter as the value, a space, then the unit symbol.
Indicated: 13 bar
